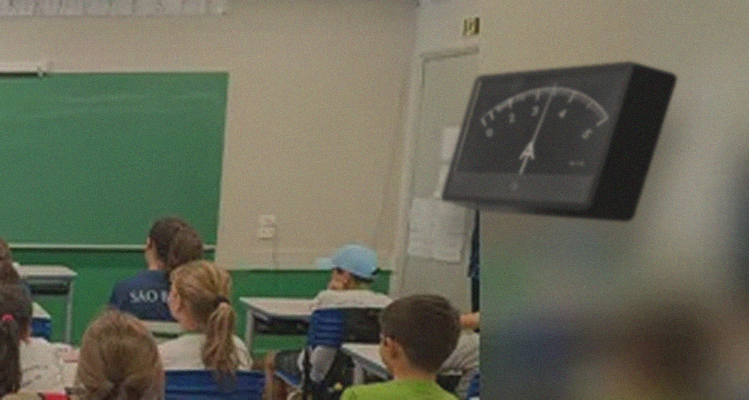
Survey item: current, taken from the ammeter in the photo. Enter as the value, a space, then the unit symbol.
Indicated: 3.5 A
